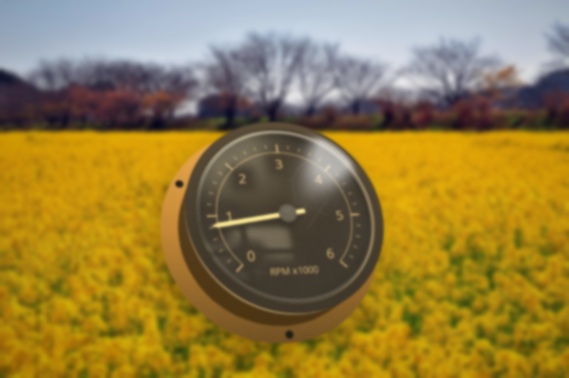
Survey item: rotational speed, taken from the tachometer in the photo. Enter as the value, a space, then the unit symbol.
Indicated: 800 rpm
